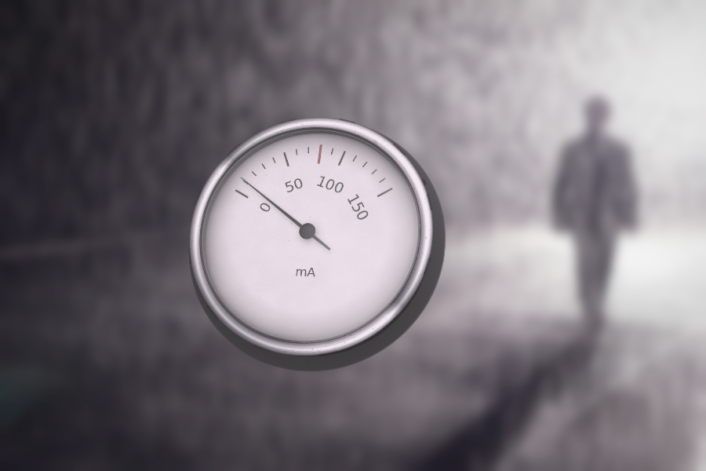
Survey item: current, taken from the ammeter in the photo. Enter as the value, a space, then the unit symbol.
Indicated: 10 mA
